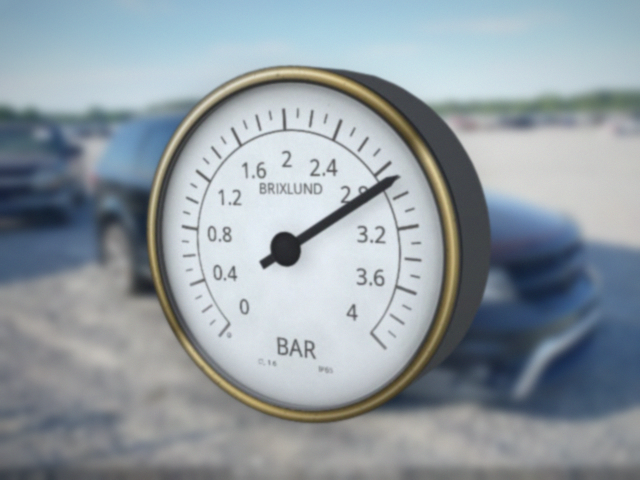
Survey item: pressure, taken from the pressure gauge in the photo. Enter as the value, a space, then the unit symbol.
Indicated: 2.9 bar
